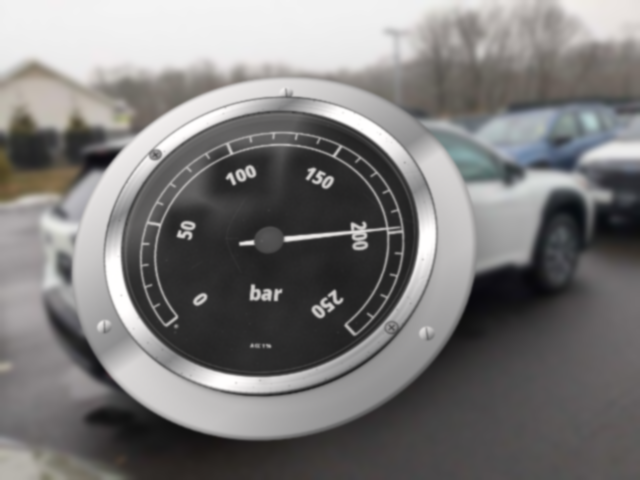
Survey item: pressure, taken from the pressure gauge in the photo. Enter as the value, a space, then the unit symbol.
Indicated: 200 bar
